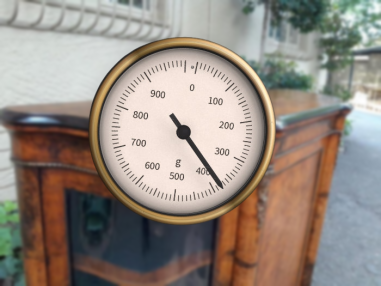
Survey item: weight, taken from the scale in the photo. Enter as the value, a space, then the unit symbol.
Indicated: 380 g
